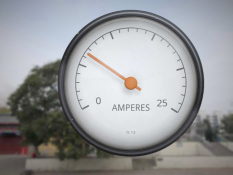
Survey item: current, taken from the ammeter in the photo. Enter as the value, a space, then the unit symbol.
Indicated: 6.5 A
